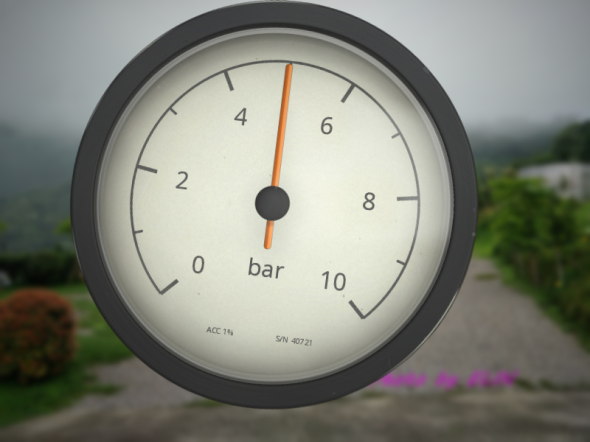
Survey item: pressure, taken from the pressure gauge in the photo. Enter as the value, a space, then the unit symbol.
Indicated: 5 bar
